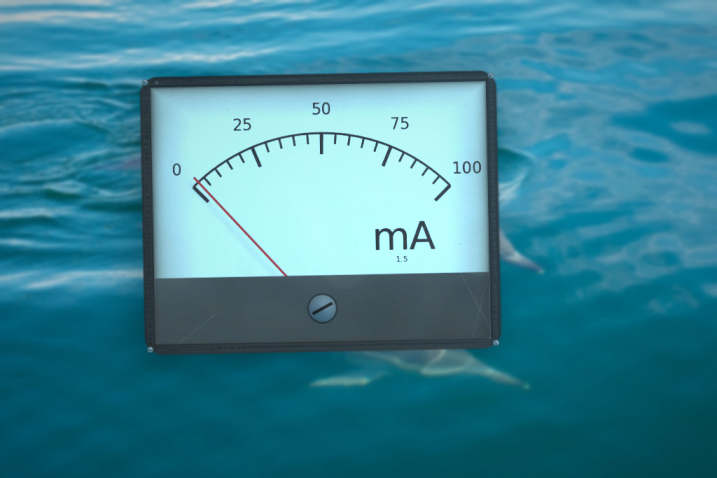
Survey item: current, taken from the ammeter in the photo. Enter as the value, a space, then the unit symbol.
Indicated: 2.5 mA
